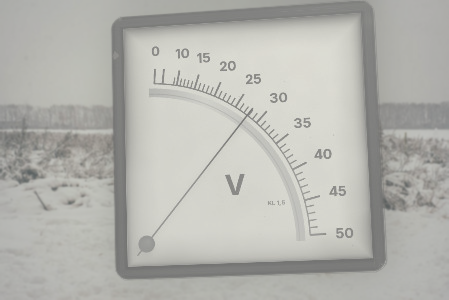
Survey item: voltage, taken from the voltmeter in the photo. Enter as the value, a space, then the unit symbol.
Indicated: 28 V
